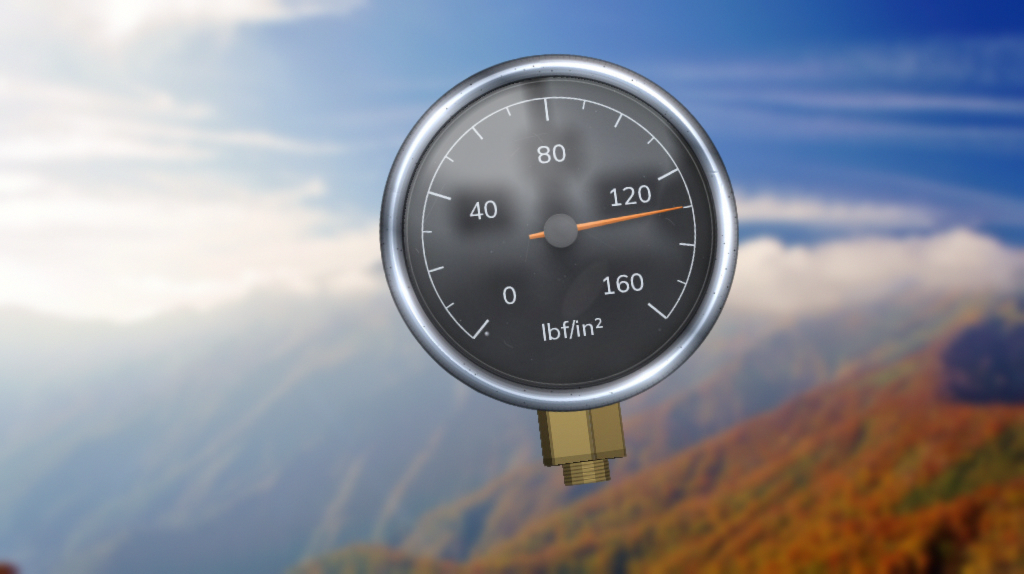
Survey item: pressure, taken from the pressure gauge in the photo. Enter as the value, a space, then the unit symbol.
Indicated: 130 psi
